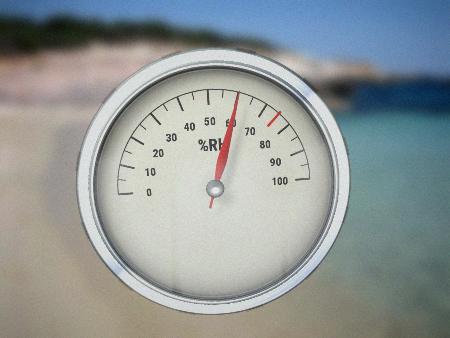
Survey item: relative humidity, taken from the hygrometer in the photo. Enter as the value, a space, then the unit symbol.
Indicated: 60 %
